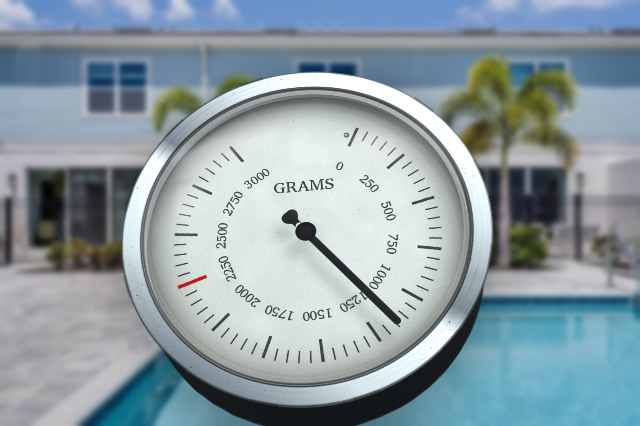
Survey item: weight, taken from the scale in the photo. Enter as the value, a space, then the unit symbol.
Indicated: 1150 g
